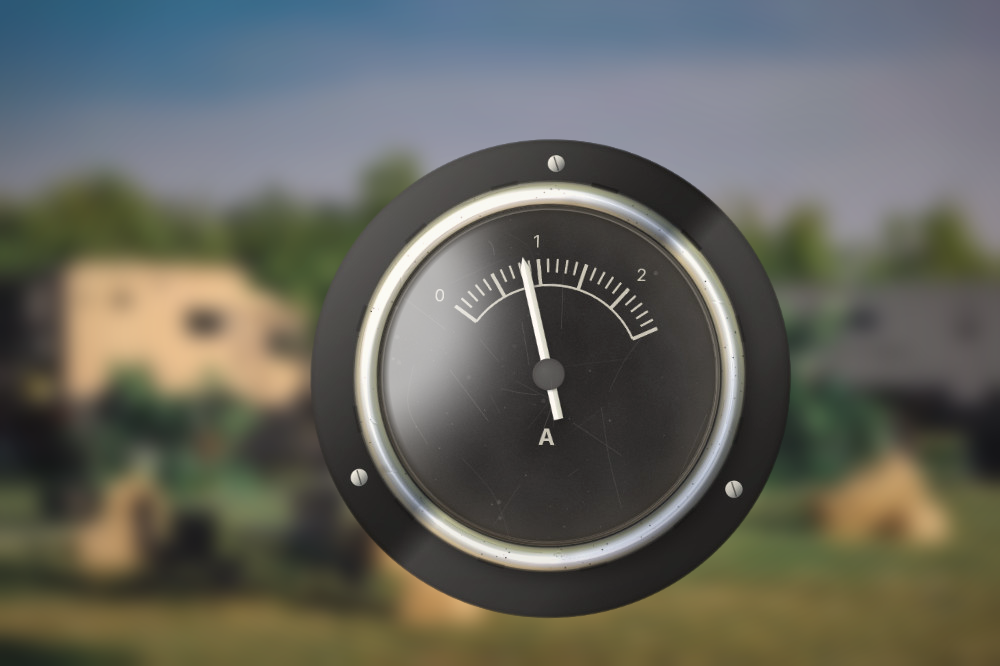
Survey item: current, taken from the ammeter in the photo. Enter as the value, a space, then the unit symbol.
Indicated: 0.85 A
